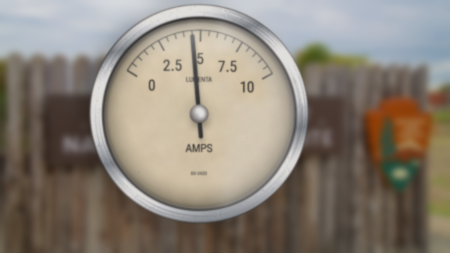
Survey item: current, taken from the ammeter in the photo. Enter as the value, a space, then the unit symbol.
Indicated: 4.5 A
